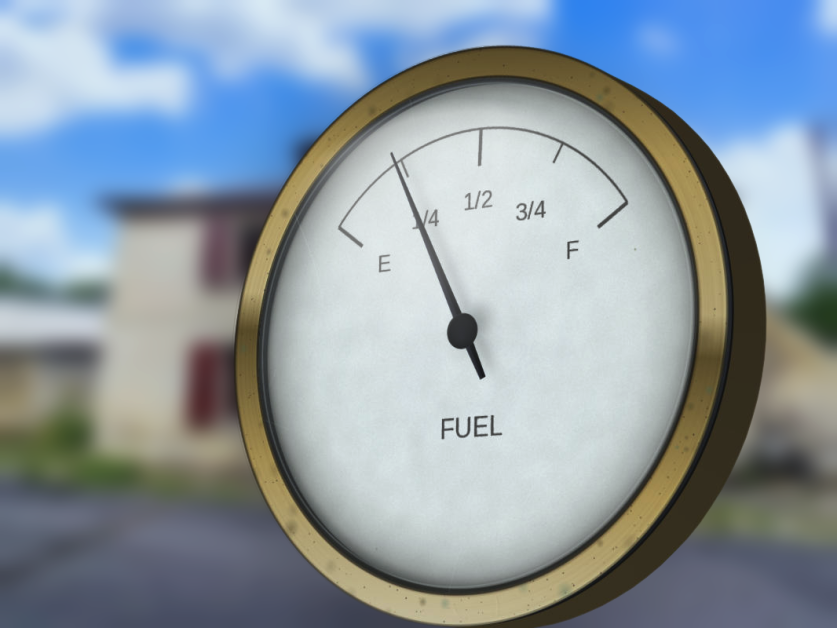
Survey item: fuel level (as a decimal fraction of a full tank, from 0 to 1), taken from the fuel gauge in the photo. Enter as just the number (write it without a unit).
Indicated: 0.25
